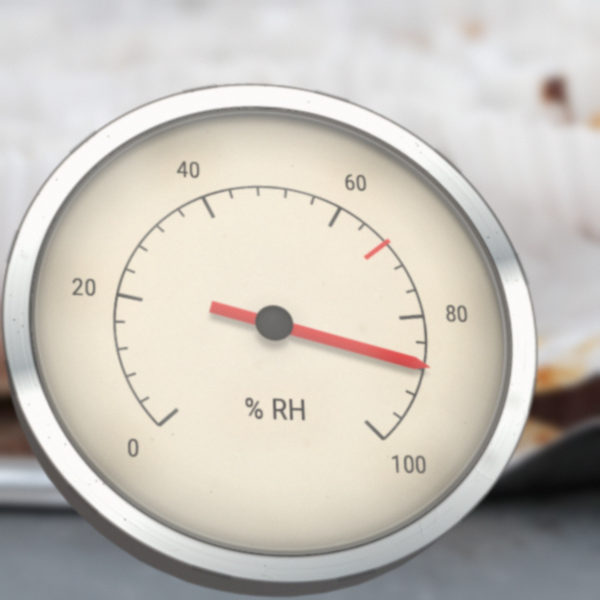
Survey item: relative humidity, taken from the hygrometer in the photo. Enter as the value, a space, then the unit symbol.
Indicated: 88 %
